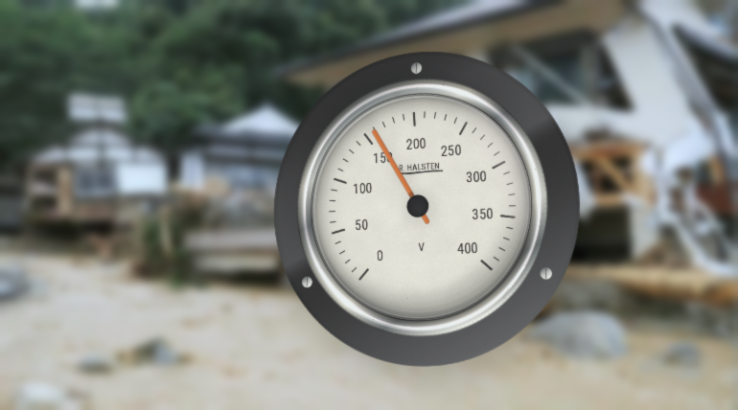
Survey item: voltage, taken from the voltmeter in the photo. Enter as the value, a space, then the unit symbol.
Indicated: 160 V
